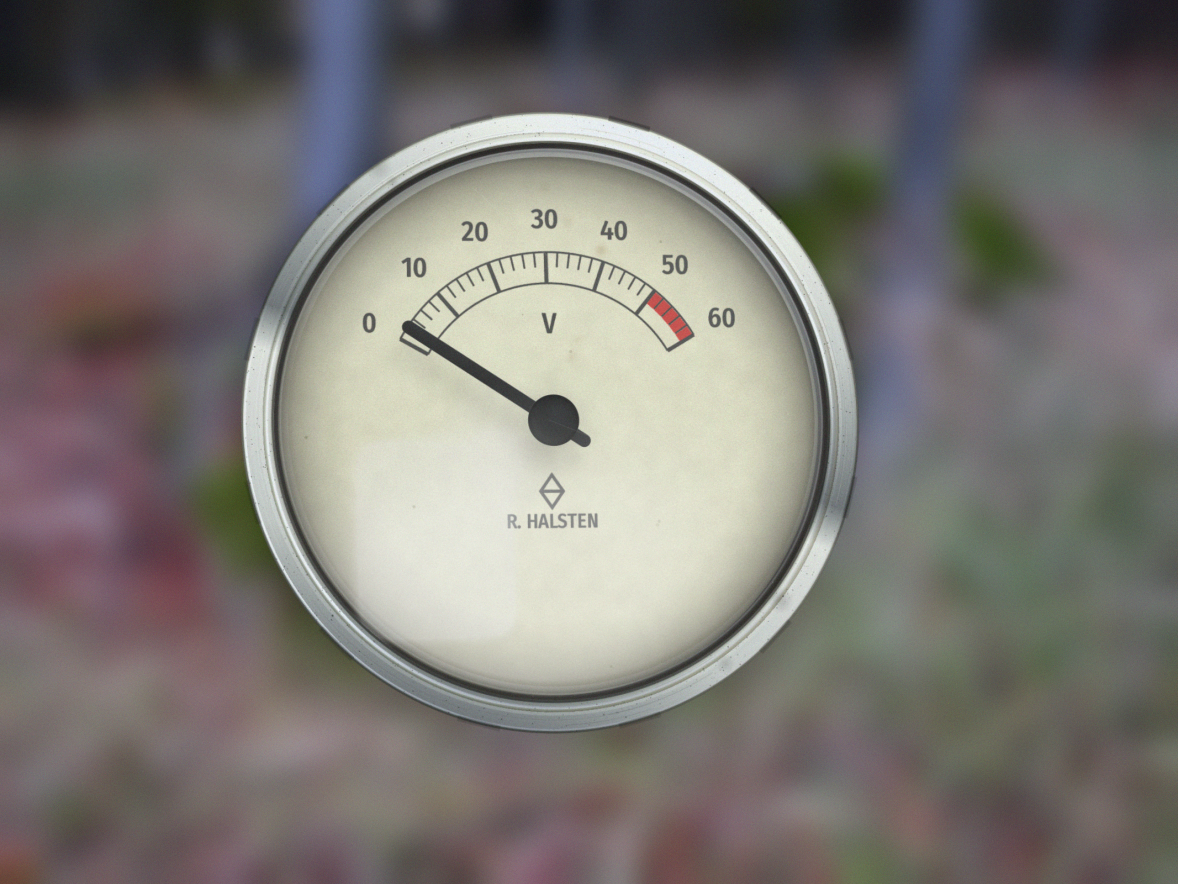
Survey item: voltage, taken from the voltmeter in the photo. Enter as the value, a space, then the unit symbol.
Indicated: 2 V
